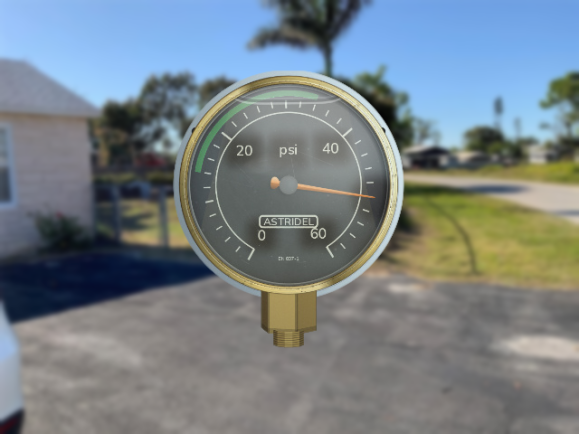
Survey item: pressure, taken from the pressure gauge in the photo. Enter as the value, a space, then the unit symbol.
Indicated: 50 psi
